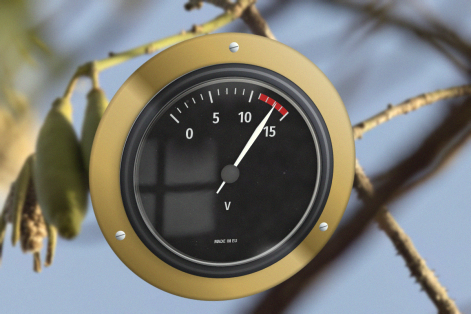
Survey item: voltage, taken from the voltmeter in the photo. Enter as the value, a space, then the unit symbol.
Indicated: 13 V
